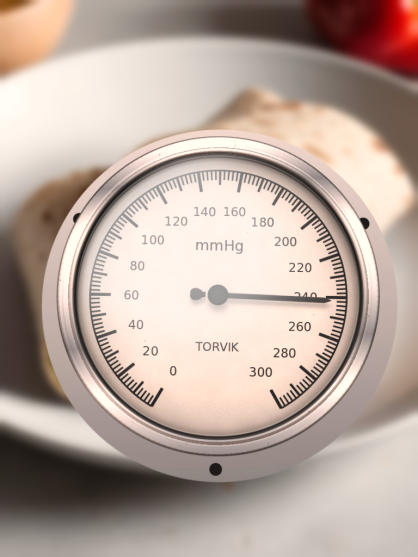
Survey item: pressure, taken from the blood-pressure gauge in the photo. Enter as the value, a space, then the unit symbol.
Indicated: 242 mmHg
